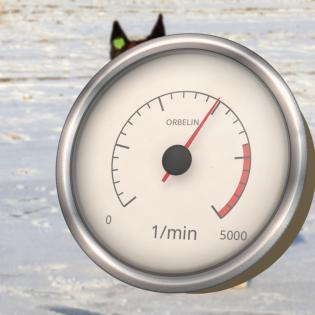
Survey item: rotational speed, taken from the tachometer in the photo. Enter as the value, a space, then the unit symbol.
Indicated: 3000 rpm
